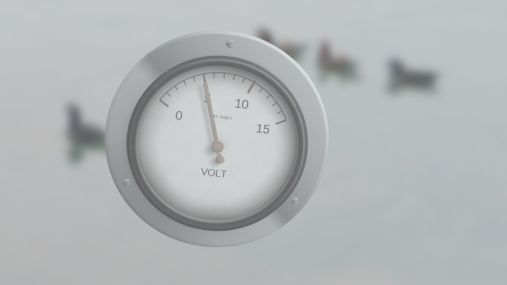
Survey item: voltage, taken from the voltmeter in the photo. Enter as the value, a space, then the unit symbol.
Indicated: 5 V
